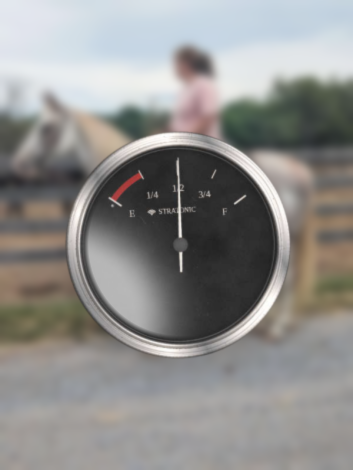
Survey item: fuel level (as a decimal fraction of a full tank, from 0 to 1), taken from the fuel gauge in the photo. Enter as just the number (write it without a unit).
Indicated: 0.5
